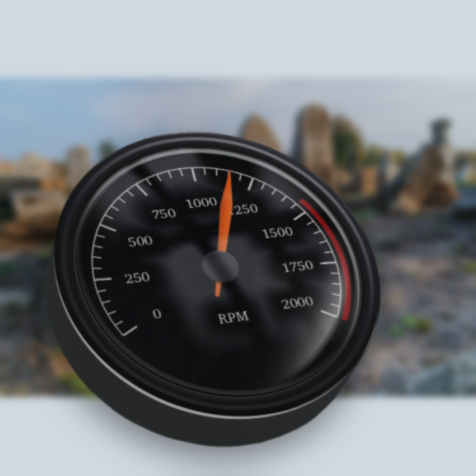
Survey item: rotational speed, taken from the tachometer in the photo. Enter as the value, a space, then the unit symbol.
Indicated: 1150 rpm
